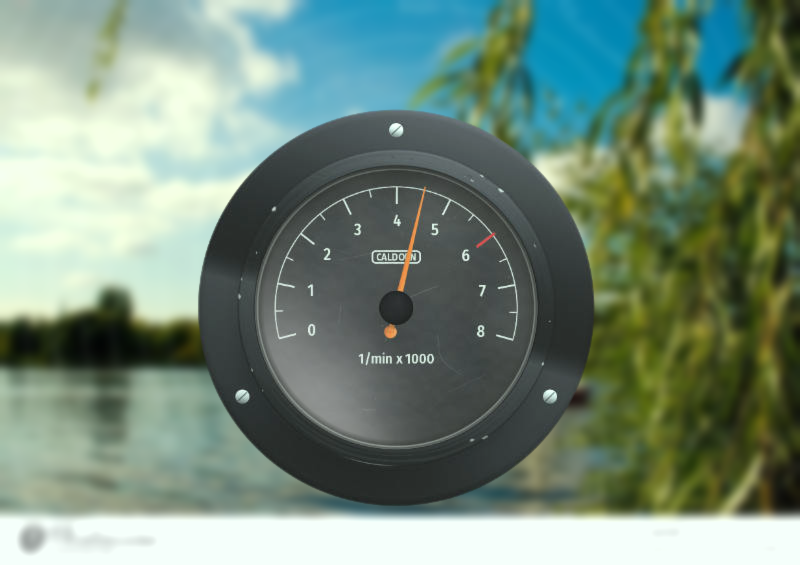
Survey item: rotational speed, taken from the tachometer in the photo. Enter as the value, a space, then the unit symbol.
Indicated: 4500 rpm
